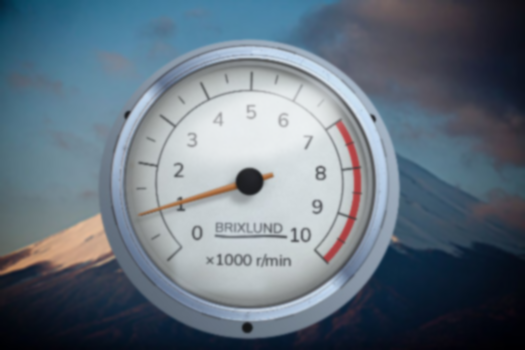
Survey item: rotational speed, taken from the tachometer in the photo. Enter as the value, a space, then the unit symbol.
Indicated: 1000 rpm
